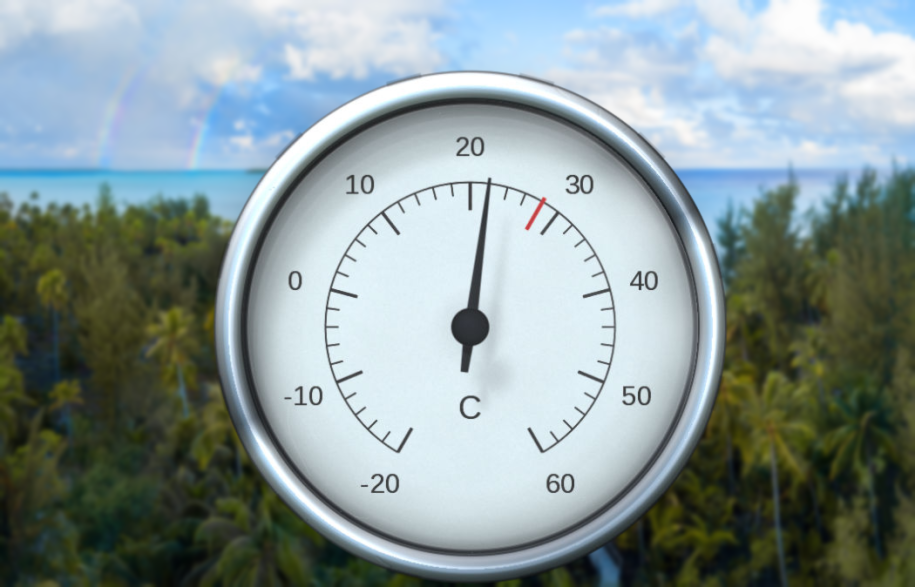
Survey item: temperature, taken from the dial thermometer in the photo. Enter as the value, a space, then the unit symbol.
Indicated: 22 °C
